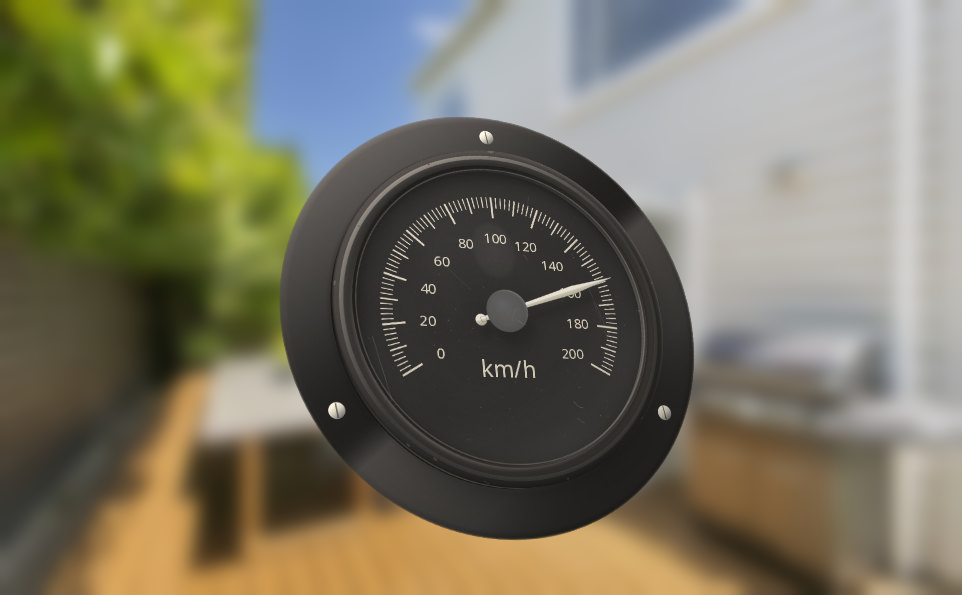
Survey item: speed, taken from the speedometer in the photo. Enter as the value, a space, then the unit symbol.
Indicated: 160 km/h
